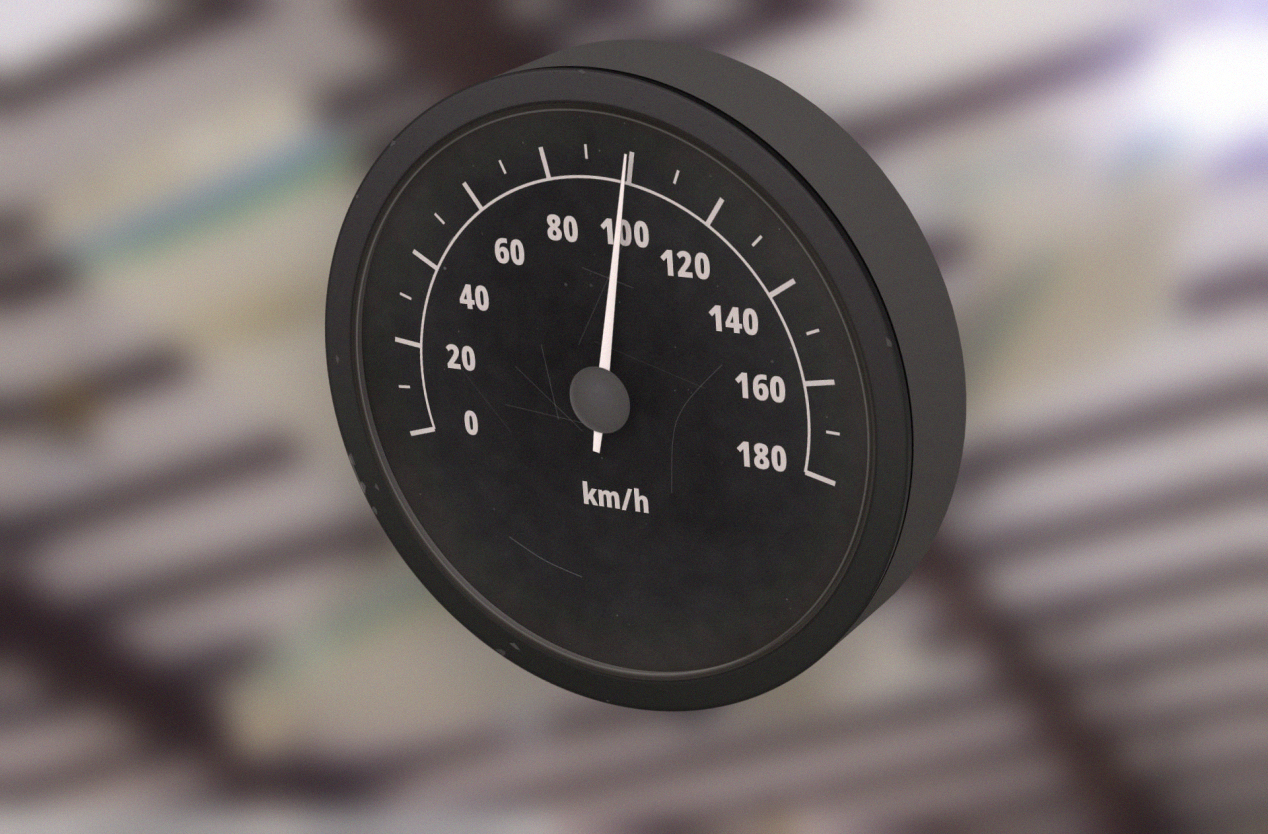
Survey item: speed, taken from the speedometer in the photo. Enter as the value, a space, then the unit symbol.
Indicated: 100 km/h
